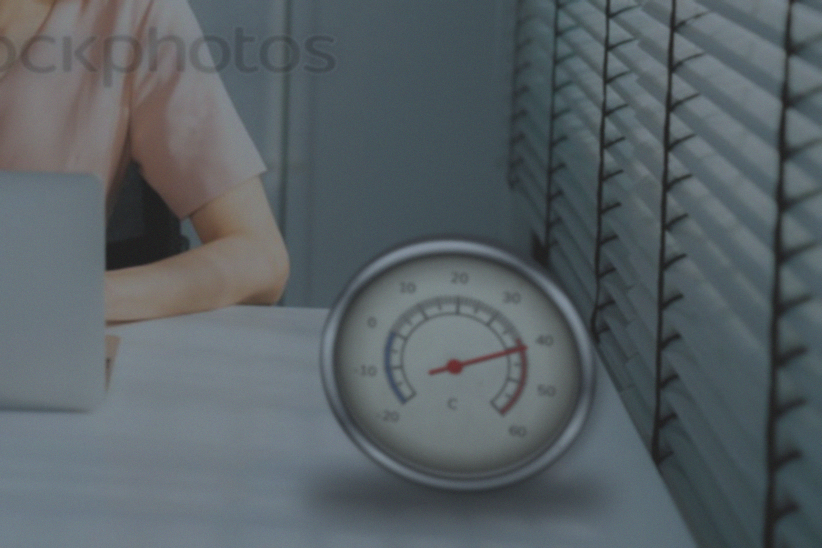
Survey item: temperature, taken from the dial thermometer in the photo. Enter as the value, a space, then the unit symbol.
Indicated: 40 °C
